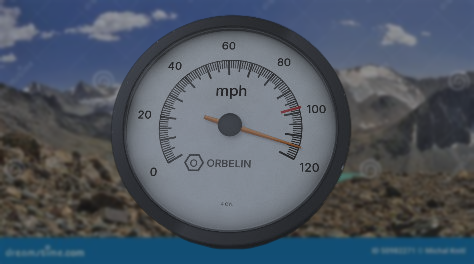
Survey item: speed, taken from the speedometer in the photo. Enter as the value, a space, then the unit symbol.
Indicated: 115 mph
